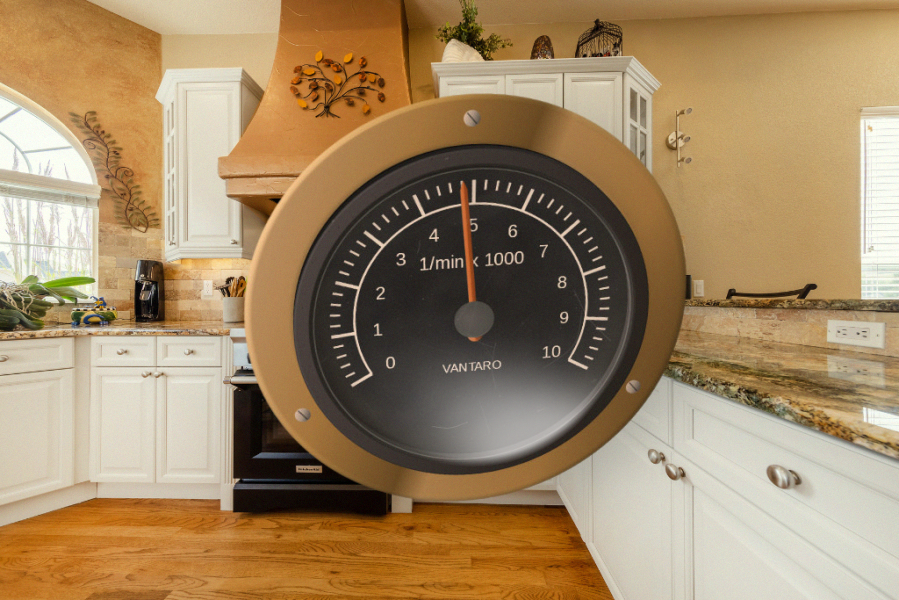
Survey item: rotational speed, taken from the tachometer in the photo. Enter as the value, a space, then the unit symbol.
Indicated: 4800 rpm
